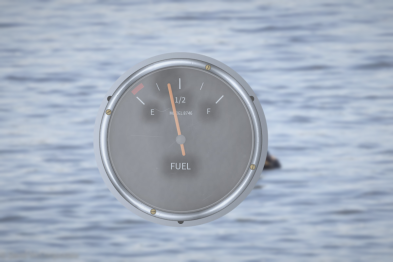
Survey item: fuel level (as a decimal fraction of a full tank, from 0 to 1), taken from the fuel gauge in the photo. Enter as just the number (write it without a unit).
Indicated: 0.375
